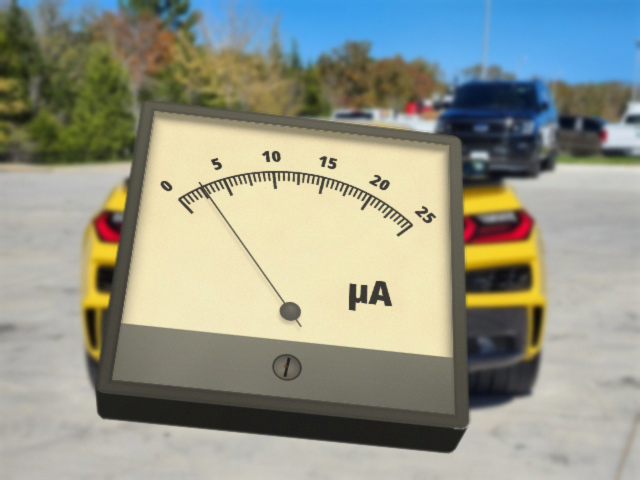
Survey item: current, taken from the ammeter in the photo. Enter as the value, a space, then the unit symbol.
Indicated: 2.5 µA
